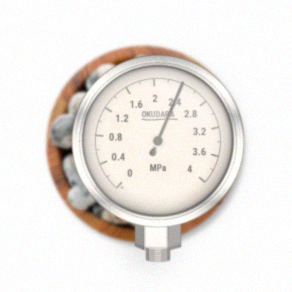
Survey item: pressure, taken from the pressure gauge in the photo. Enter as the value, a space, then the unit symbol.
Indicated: 2.4 MPa
